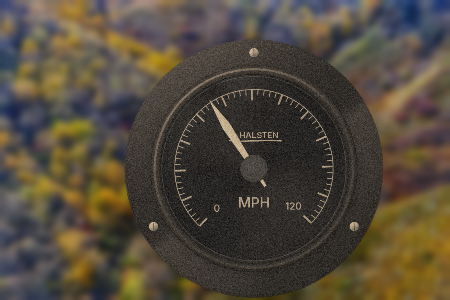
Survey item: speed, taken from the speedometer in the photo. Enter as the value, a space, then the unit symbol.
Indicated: 46 mph
